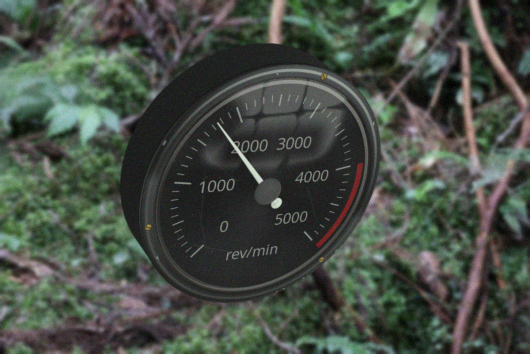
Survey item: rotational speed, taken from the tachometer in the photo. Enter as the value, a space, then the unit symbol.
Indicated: 1750 rpm
